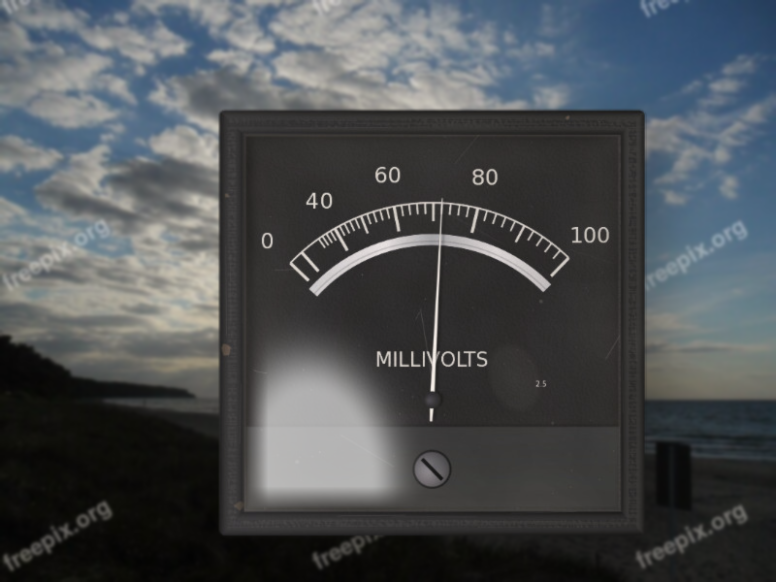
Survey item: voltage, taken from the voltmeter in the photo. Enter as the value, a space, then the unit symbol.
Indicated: 72 mV
